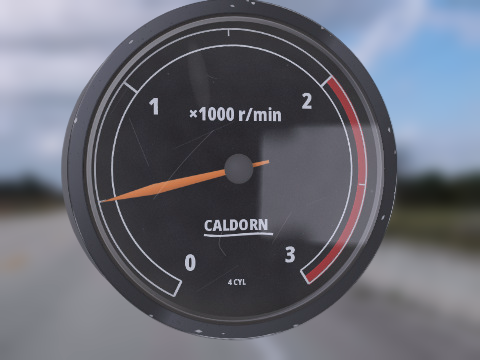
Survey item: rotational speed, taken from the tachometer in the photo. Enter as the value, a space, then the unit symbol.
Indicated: 500 rpm
